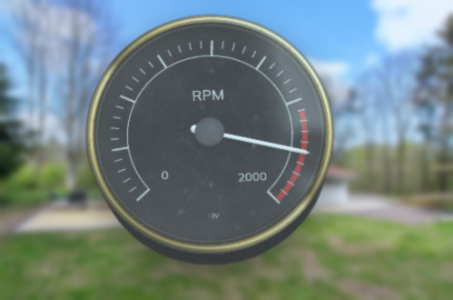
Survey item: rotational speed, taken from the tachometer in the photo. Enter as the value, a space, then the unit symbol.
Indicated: 1750 rpm
